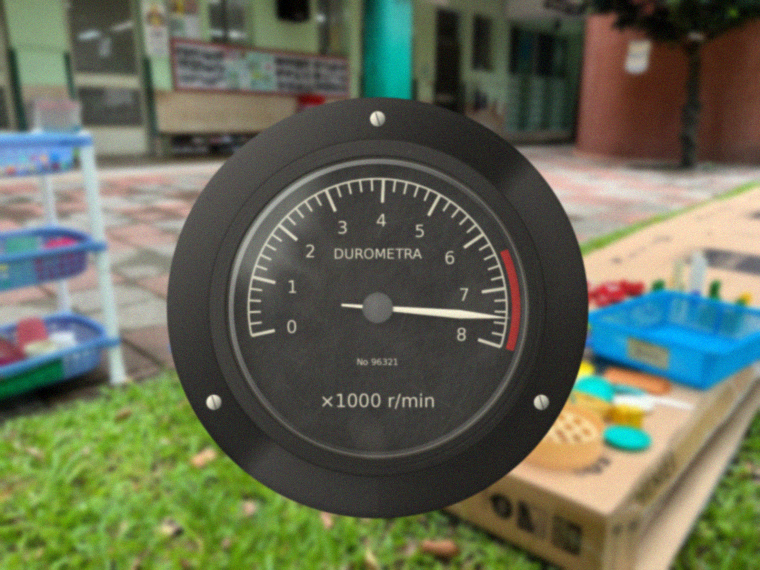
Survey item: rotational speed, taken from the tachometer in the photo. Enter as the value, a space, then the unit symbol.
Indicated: 7500 rpm
